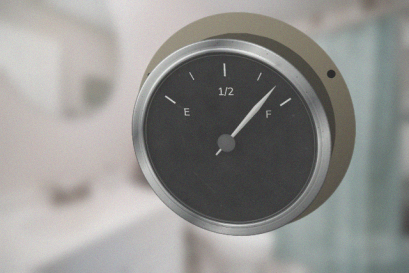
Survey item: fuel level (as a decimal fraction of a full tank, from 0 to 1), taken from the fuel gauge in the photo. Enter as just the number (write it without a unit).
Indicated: 0.875
